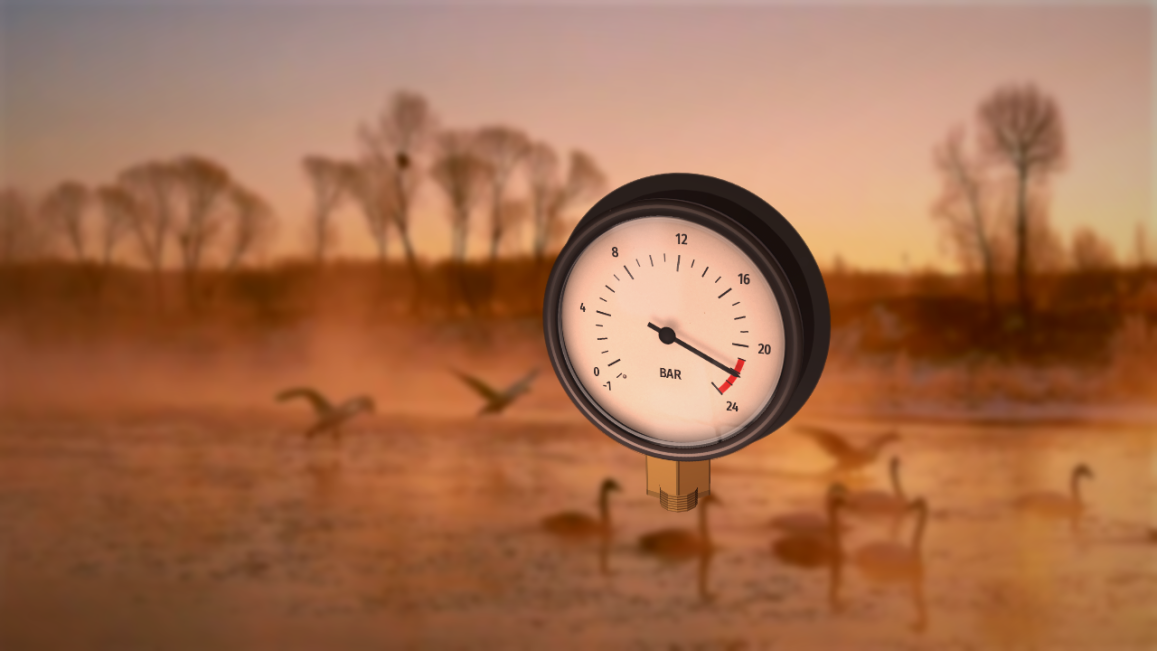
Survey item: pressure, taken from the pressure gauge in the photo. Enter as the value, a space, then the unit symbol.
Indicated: 22 bar
